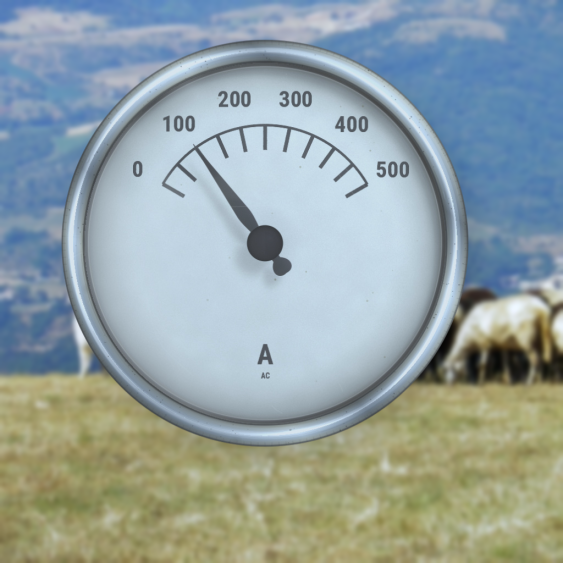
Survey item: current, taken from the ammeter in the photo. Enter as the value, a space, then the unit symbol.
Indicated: 100 A
